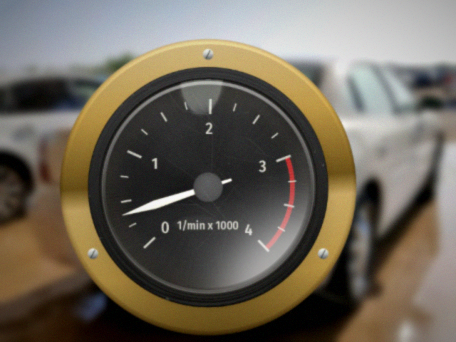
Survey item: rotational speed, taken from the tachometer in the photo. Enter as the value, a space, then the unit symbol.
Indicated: 375 rpm
